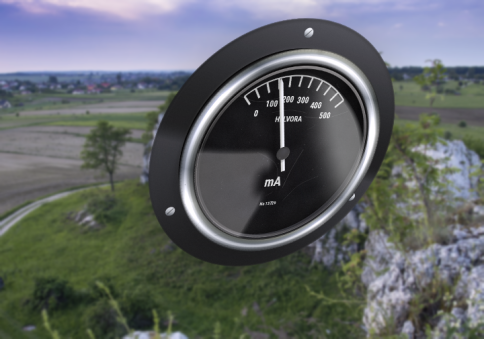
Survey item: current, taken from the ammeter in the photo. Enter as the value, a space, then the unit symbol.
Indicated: 150 mA
